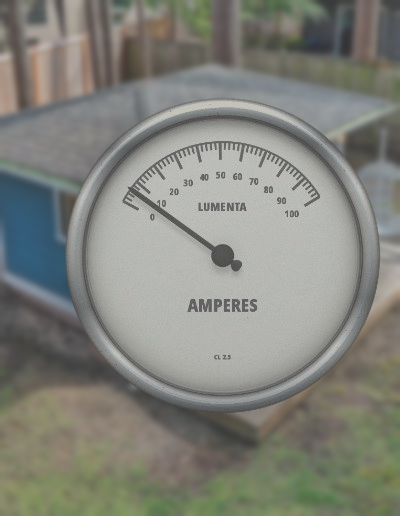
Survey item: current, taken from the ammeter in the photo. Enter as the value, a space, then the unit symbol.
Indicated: 6 A
